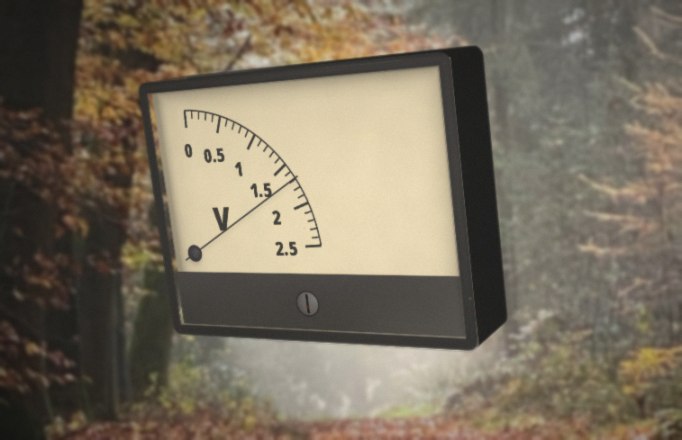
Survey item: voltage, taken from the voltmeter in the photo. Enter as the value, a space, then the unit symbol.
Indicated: 1.7 V
